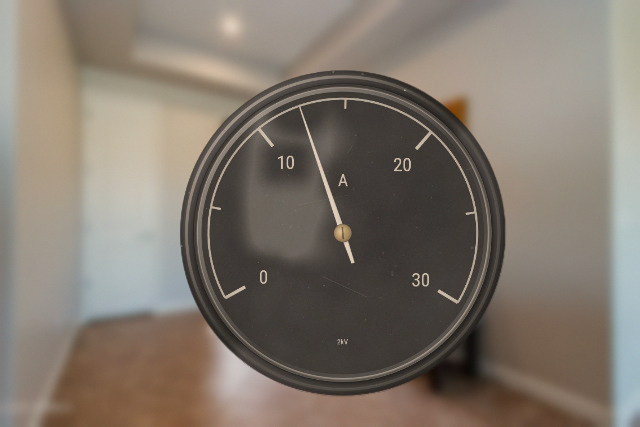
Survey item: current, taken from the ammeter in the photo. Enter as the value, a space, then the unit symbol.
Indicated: 12.5 A
